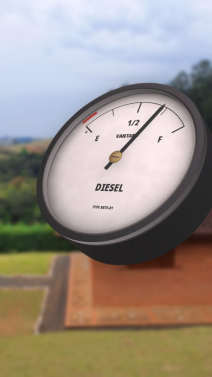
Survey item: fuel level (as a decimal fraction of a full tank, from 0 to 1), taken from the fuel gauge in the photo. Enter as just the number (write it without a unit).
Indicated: 0.75
